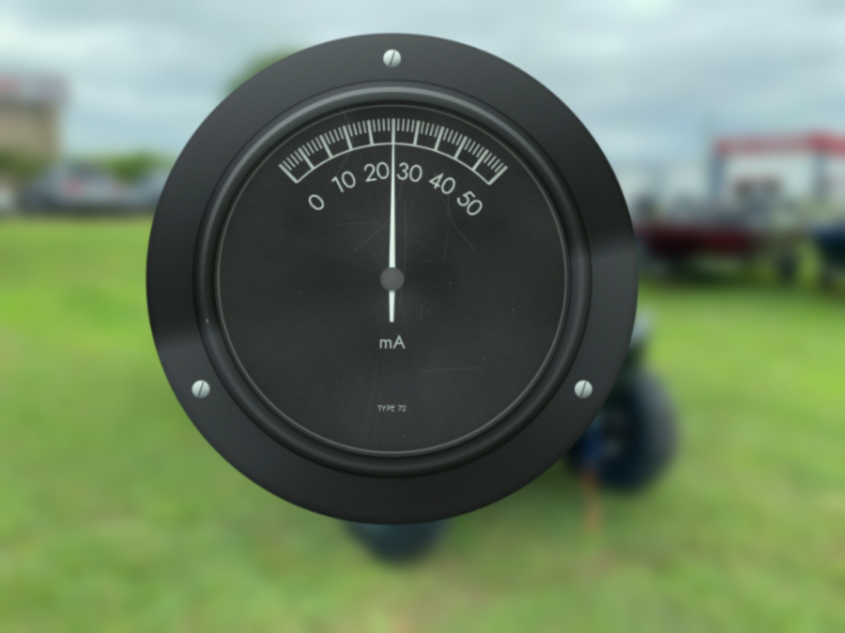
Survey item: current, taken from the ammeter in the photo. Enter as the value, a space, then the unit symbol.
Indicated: 25 mA
